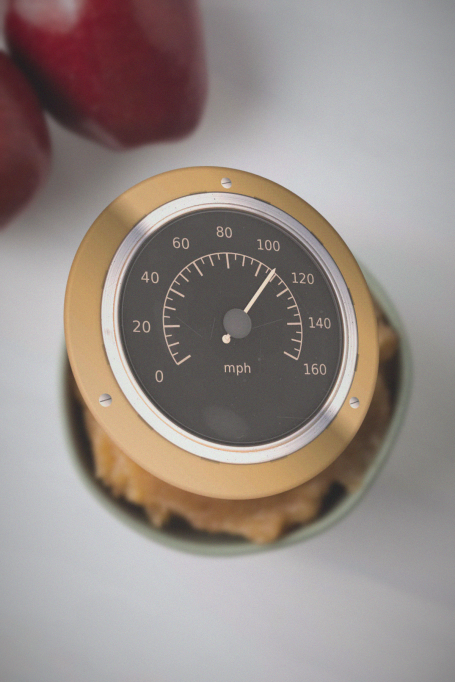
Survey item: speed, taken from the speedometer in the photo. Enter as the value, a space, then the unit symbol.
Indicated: 107.5 mph
